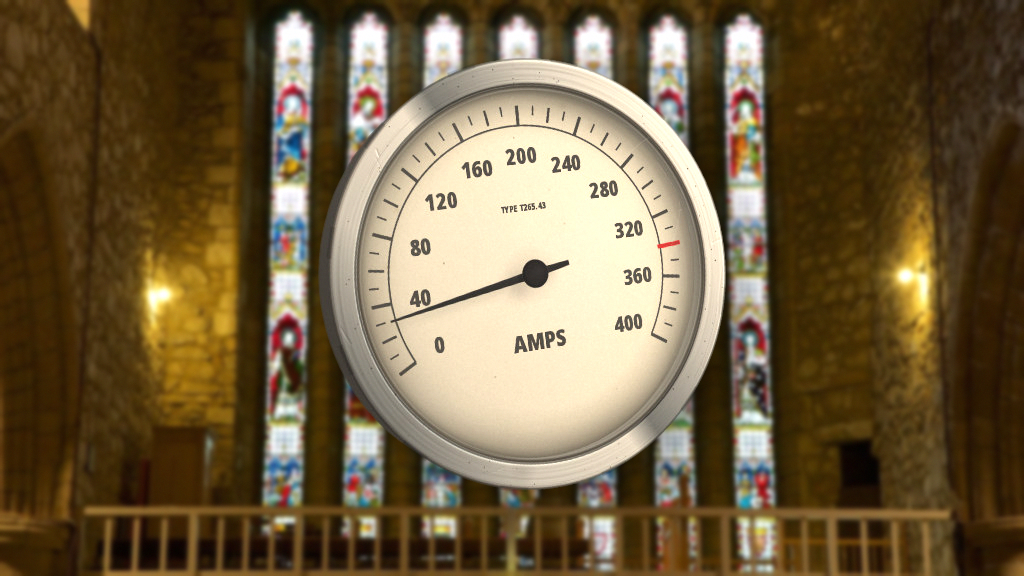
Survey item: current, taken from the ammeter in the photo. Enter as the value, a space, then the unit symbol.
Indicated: 30 A
